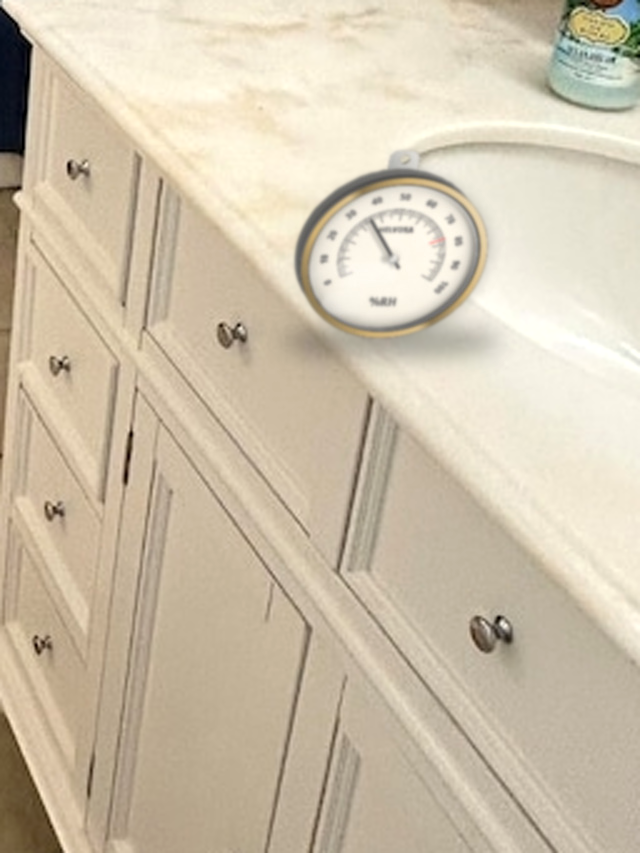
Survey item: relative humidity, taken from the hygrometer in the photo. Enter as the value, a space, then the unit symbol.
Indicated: 35 %
